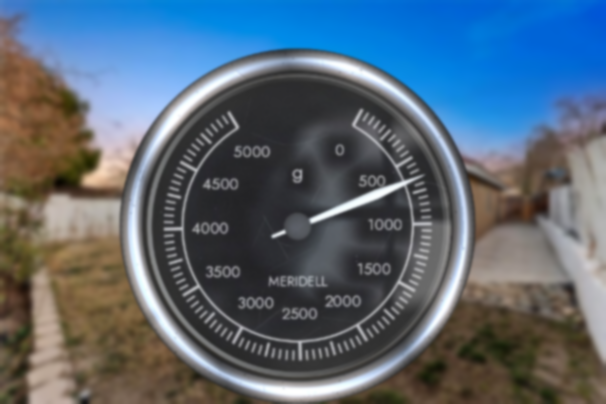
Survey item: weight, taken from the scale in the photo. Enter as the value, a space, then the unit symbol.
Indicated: 650 g
